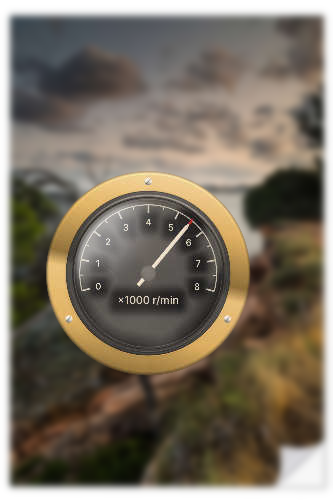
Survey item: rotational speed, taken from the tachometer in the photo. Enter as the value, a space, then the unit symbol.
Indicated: 5500 rpm
